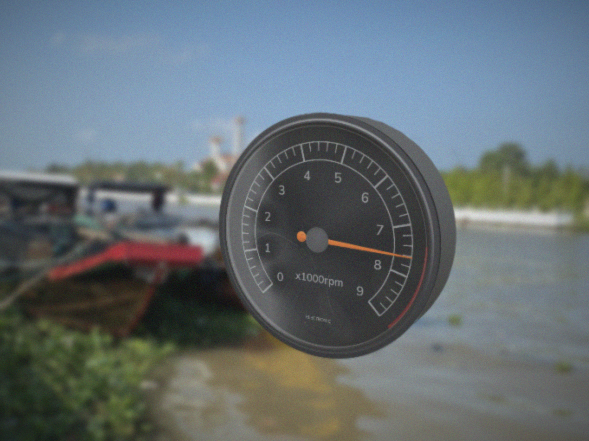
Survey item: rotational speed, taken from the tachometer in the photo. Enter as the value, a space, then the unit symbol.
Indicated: 7600 rpm
